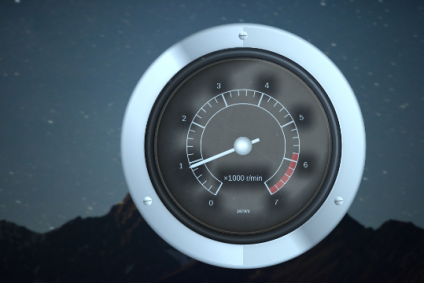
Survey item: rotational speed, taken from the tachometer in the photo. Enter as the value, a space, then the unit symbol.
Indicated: 900 rpm
